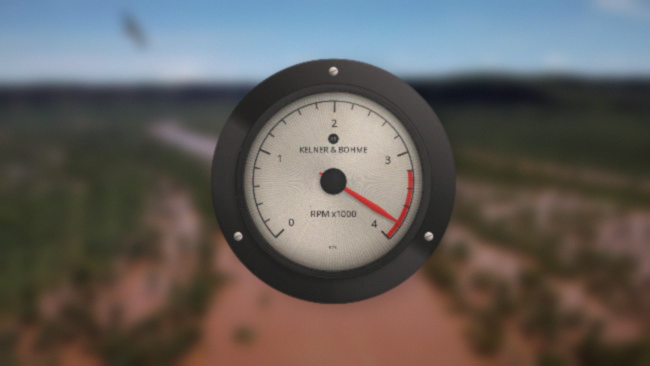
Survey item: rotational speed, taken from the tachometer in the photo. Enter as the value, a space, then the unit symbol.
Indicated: 3800 rpm
